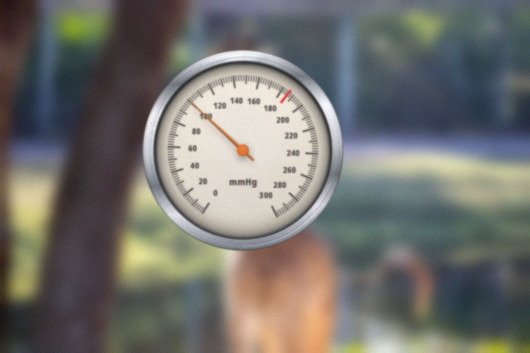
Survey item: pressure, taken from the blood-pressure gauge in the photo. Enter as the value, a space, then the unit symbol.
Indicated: 100 mmHg
